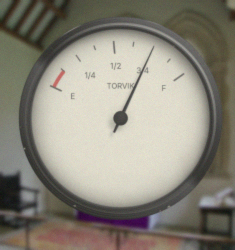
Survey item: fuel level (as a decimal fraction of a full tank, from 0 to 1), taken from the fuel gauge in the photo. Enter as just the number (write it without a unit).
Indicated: 0.75
